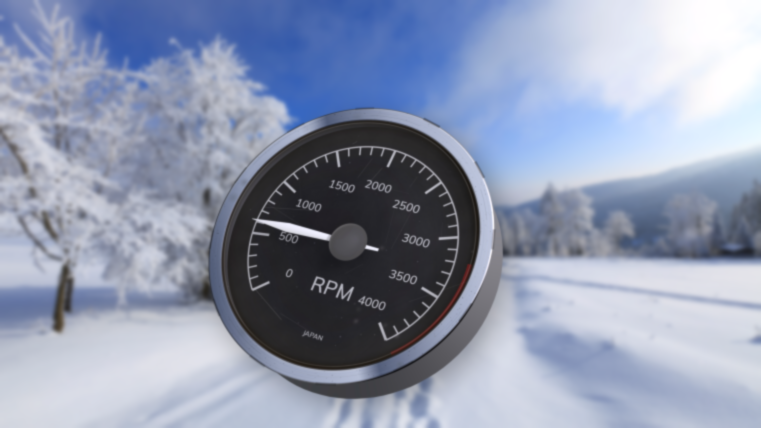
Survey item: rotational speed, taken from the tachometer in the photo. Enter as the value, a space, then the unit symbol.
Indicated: 600 rpm
